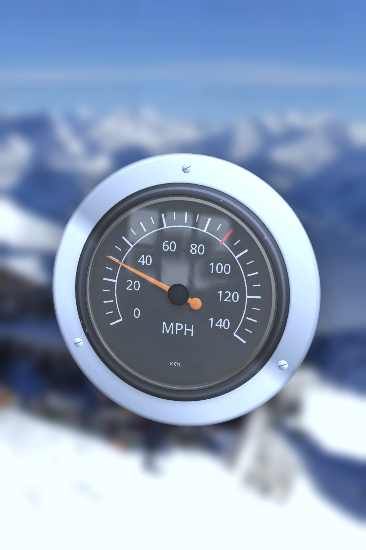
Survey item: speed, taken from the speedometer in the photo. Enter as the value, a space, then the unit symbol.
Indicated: 30 mph
